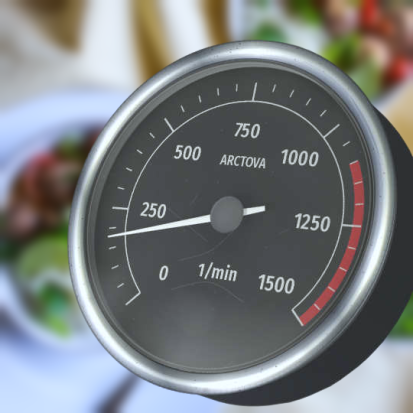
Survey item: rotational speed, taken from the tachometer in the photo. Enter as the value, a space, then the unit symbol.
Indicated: 175 rpm
